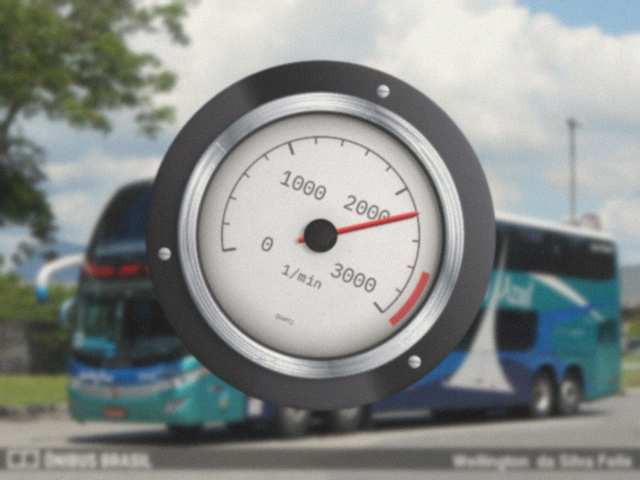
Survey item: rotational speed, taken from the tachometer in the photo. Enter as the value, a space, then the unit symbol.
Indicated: 2200 rpm
